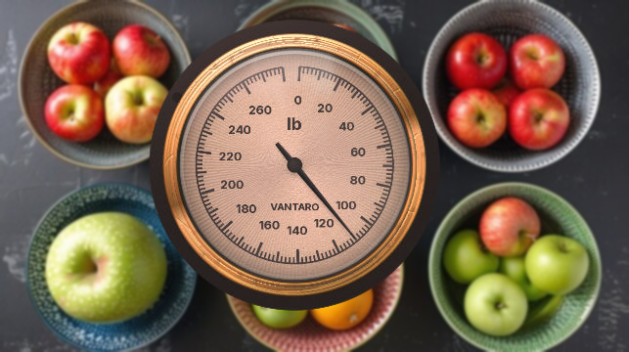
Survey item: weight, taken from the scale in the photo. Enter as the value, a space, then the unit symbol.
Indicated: 110 lb
